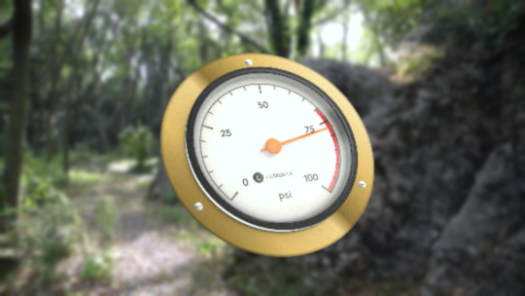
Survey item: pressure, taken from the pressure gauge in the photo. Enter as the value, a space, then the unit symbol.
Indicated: 77.5 psi
